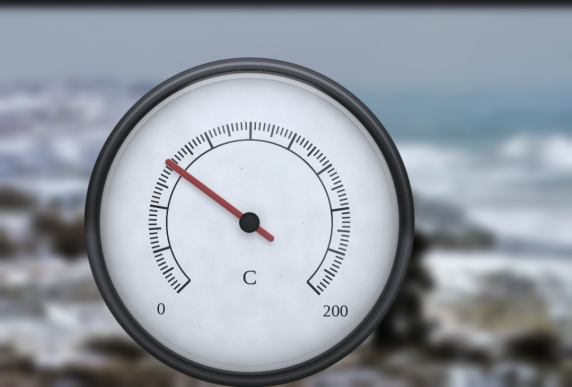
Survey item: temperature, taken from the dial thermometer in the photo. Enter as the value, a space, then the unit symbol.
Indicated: 60 °C
